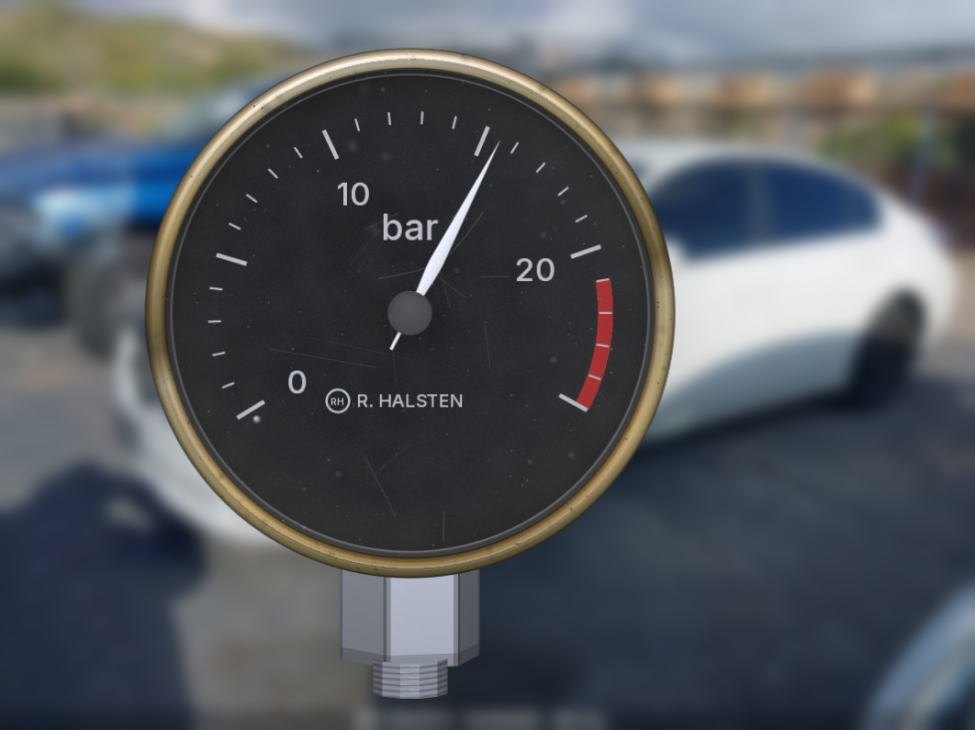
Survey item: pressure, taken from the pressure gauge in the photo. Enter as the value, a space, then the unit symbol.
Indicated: 15.5 bar
